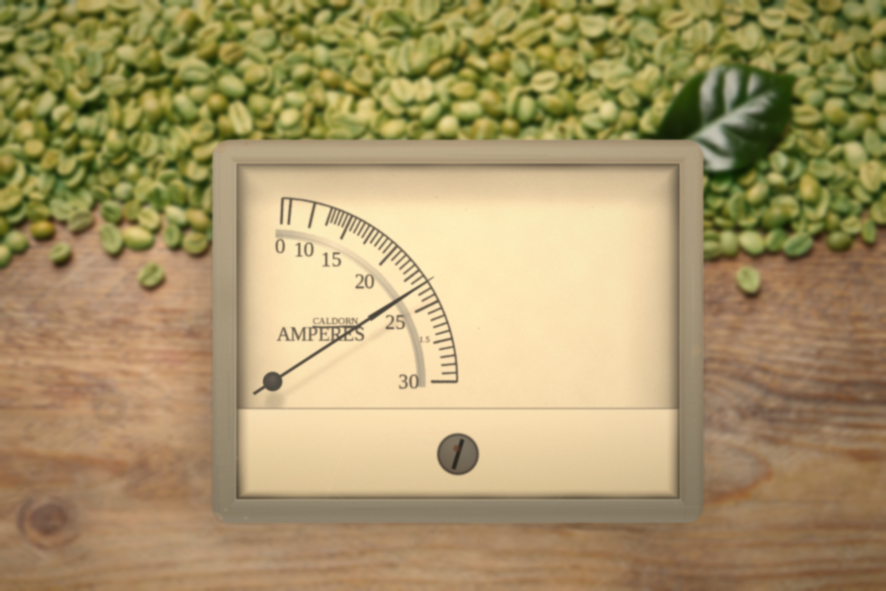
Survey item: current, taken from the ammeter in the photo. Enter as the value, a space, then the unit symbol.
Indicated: 23.5 A
